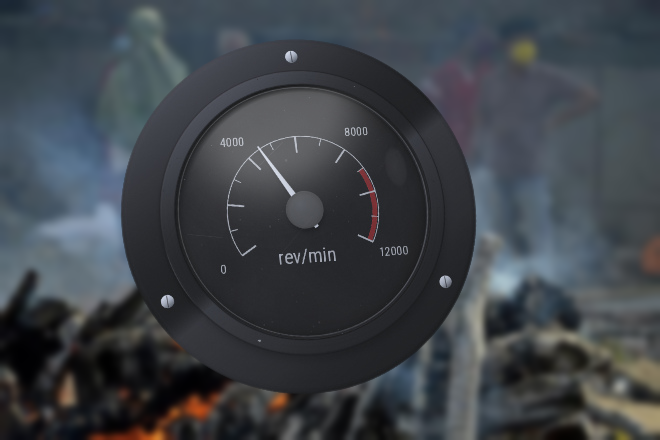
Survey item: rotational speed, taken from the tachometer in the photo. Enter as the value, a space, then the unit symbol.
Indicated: 4500 rpm
